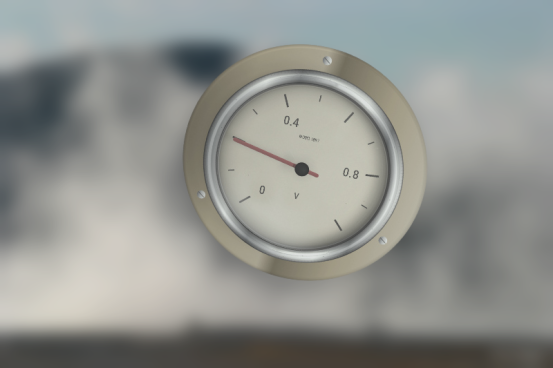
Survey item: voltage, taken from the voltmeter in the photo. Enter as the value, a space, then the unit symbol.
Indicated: 0.2 V
